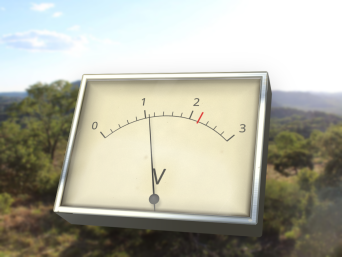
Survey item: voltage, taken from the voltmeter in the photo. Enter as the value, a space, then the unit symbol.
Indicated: 1.1 V
